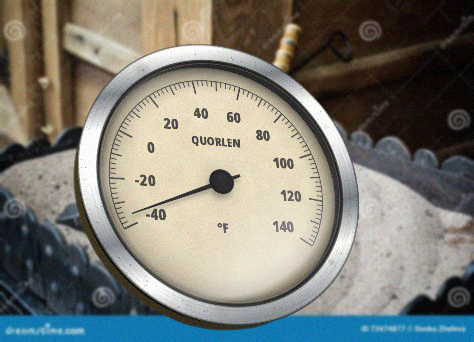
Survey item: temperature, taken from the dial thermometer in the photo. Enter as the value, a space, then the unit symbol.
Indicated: -36 °F
